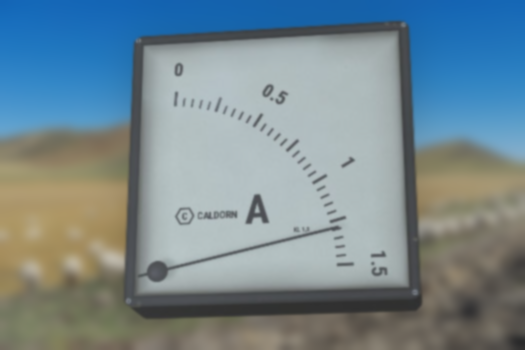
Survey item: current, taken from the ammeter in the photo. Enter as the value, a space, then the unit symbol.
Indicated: 1.3 A
